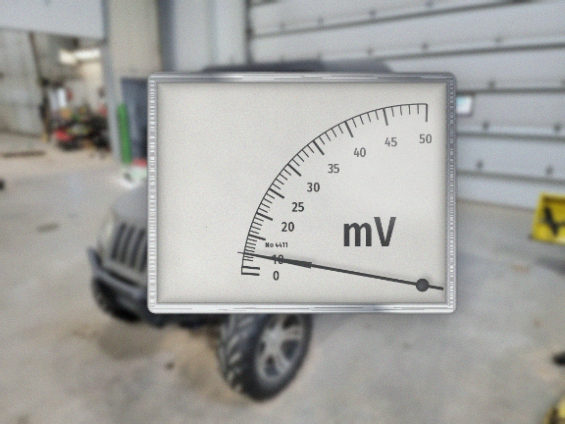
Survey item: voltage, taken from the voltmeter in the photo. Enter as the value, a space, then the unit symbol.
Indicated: 10 mV
